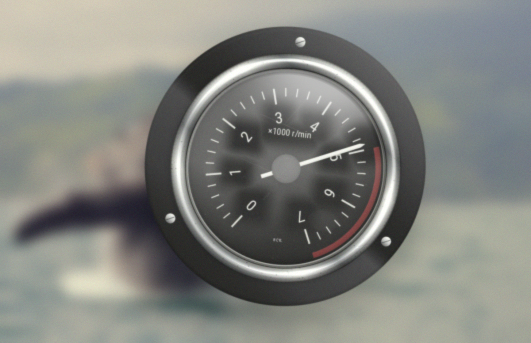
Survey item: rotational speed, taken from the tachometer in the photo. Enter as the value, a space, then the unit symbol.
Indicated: 4900 rpm
